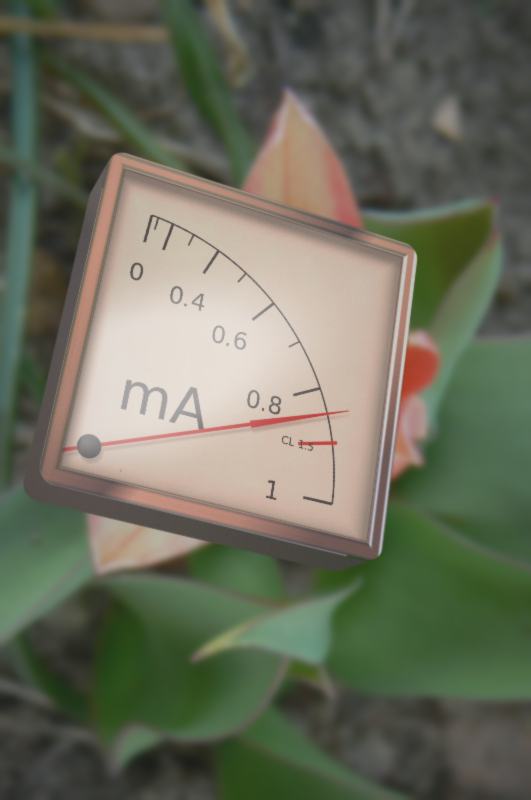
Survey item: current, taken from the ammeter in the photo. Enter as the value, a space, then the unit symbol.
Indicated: 0.85 mA
